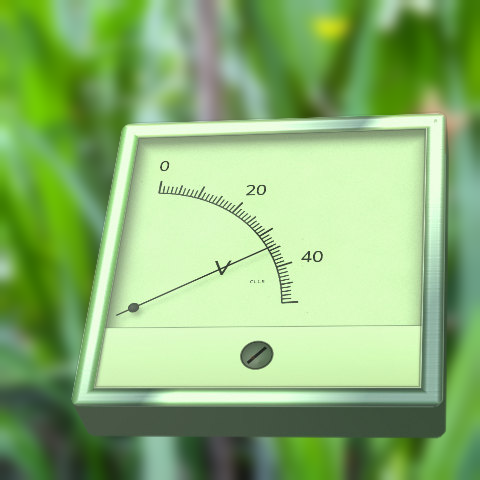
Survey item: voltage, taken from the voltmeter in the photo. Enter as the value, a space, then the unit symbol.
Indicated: 35 V
